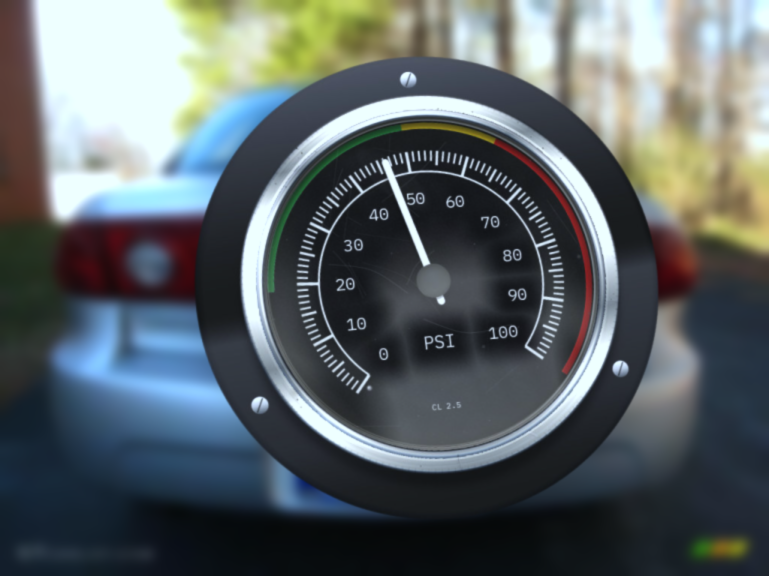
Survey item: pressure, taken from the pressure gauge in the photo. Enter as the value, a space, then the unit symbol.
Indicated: 46 psi
